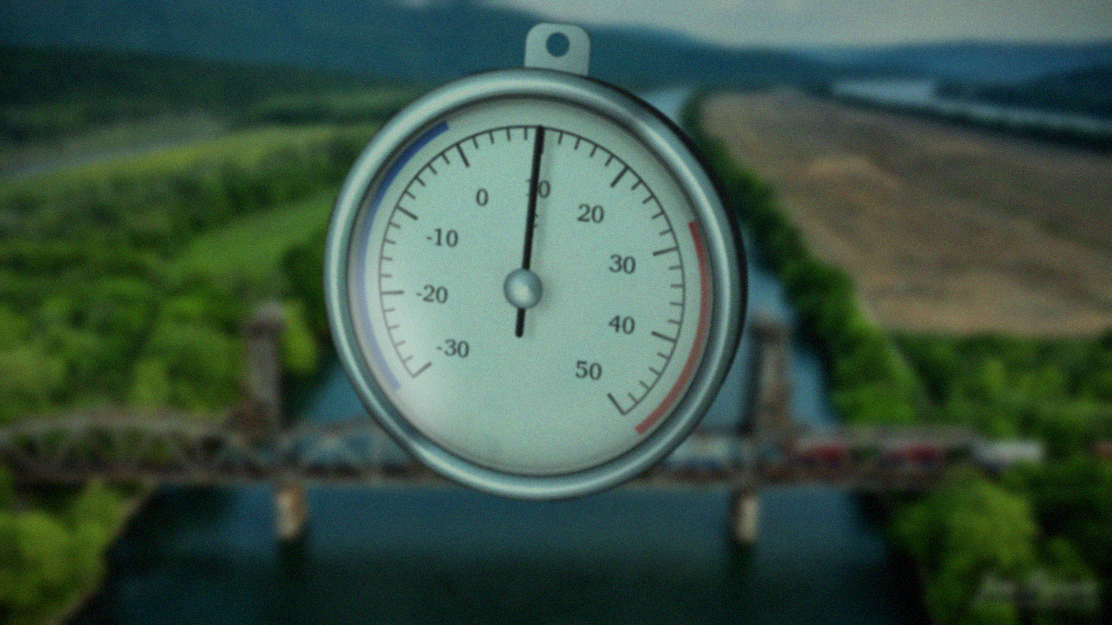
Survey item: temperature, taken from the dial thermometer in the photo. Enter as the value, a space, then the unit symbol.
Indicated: 10 °C
